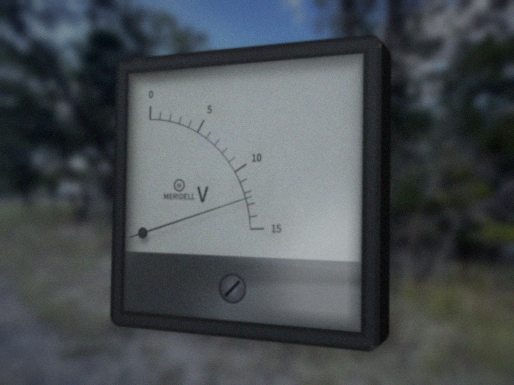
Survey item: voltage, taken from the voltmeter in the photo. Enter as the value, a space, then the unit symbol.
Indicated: 12.5 V
